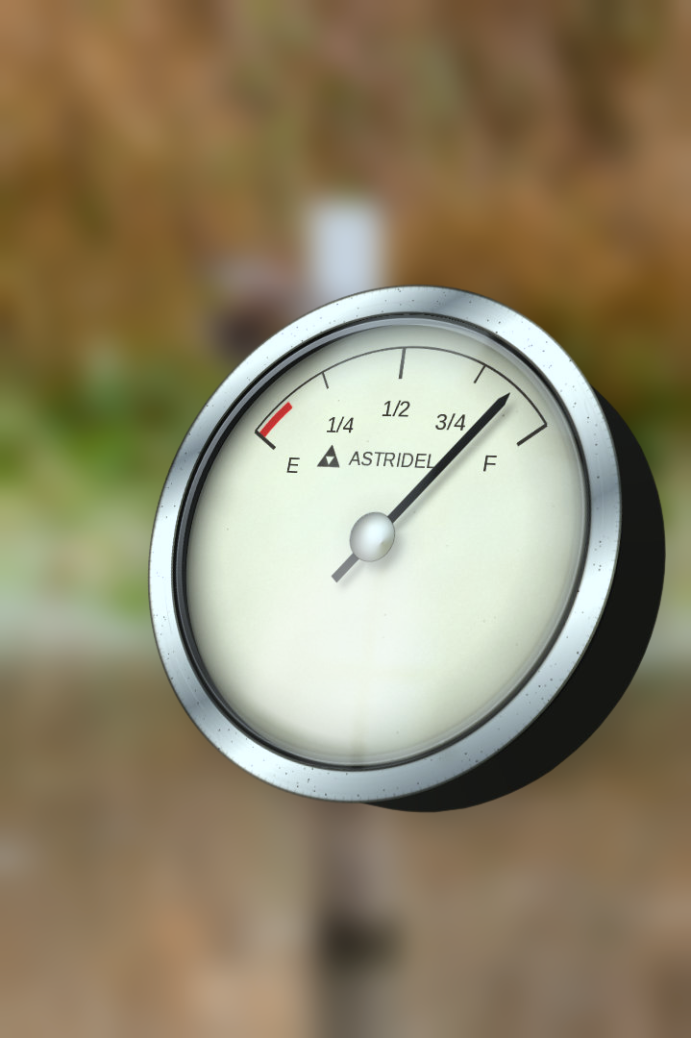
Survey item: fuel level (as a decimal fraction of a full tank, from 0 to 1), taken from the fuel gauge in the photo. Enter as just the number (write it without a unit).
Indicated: 0.875
